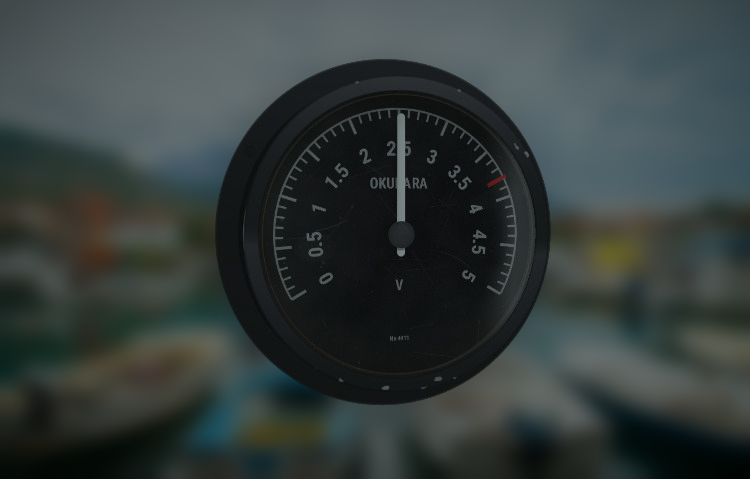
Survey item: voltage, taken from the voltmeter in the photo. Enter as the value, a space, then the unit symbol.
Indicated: 2.5 V
